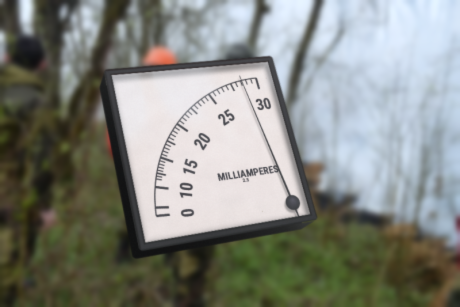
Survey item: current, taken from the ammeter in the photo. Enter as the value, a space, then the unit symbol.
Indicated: 28.5 mA
